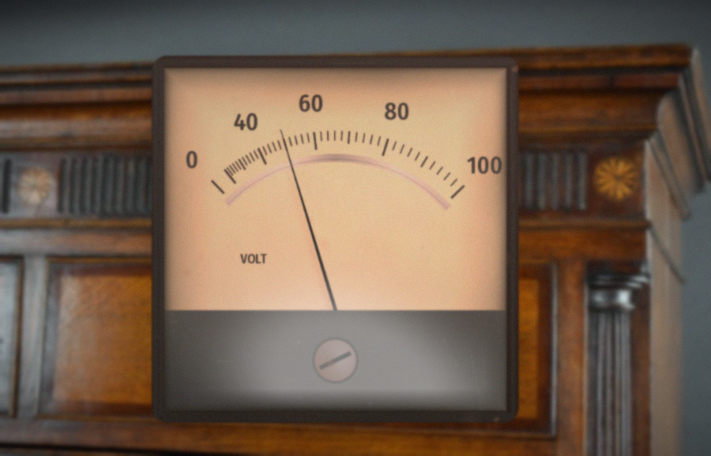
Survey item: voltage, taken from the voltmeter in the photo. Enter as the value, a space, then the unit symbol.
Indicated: 50 V
